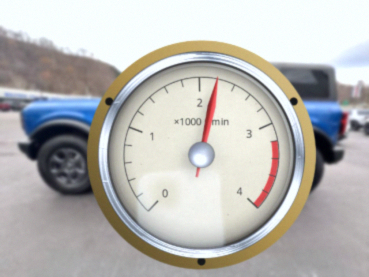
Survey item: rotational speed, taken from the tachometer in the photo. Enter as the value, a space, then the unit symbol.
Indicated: 2200 rpm
